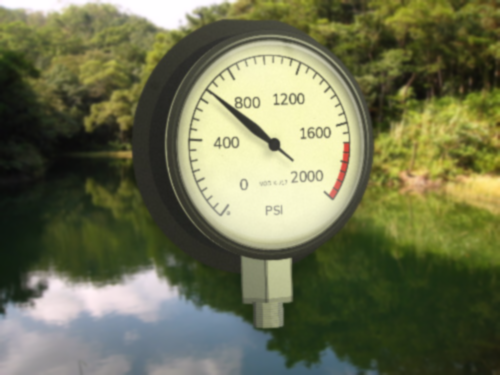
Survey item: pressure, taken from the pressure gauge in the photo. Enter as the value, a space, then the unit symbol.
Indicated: 650 psi
